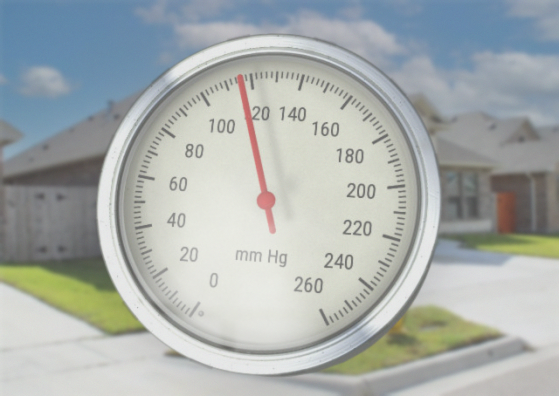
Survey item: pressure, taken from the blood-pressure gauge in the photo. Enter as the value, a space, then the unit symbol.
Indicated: 116 mmHg
